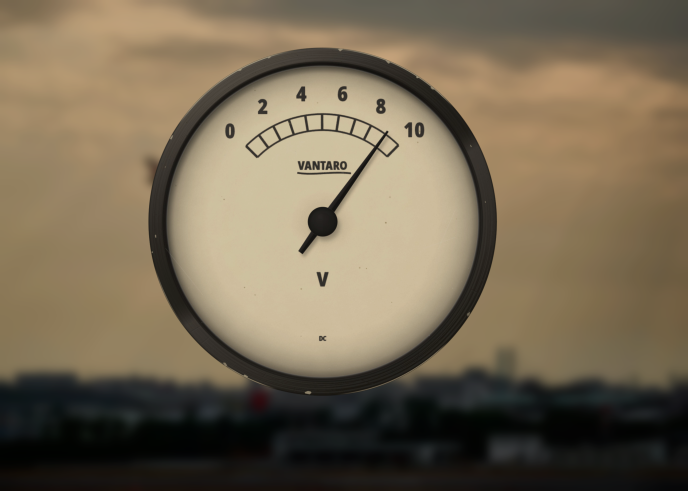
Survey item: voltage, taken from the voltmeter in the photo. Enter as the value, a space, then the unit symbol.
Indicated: 9 V
